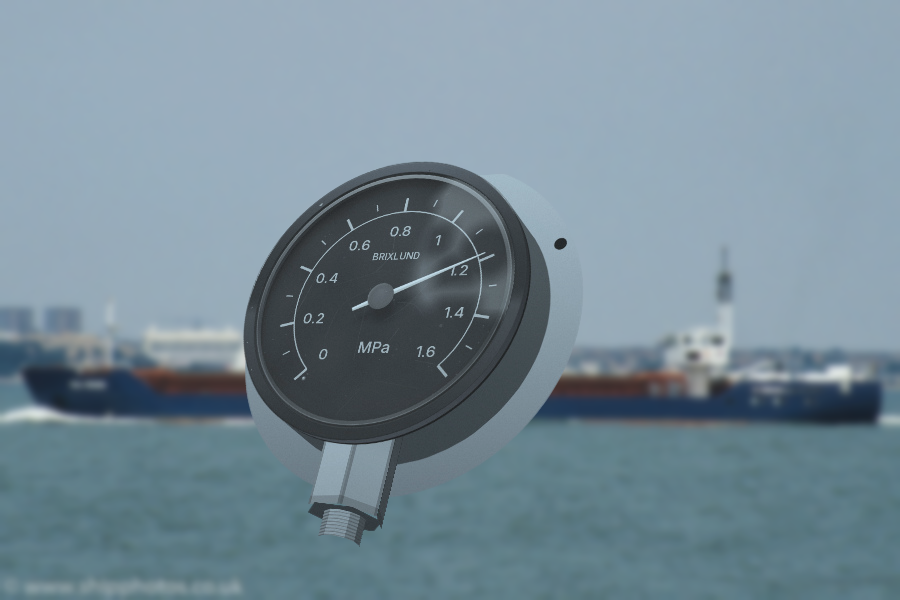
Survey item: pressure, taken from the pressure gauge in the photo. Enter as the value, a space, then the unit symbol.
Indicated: 1.2 MPa
